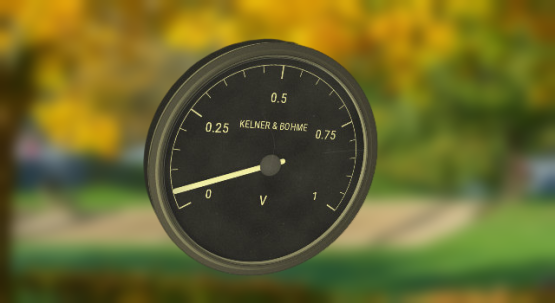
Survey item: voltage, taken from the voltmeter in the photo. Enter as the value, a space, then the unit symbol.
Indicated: 0.05 V
